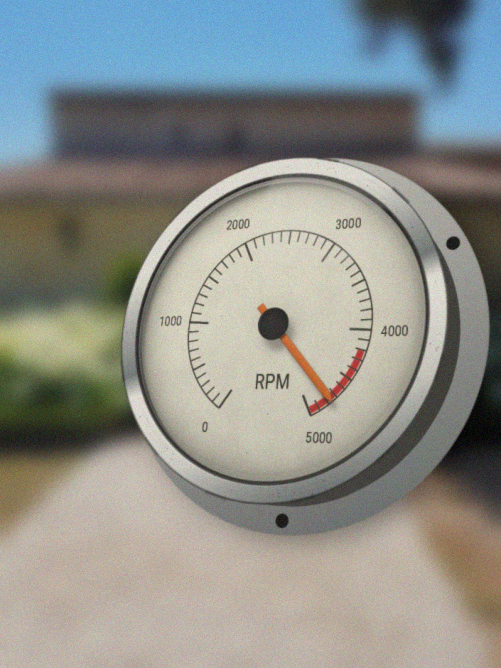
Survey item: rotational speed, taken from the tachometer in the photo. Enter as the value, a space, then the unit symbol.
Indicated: 4750 rpm
